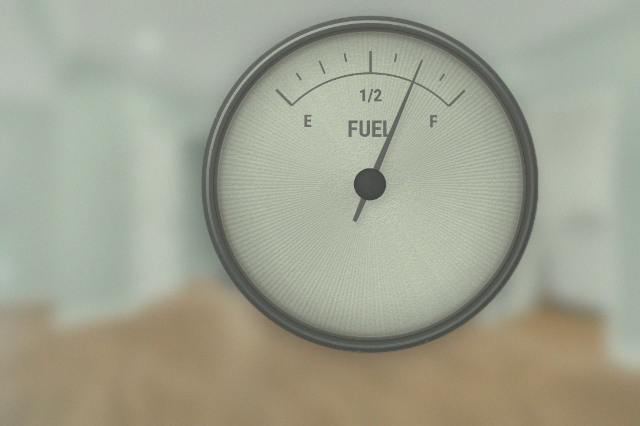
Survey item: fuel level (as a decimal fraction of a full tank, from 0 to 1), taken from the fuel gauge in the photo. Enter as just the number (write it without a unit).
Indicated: 0.75
